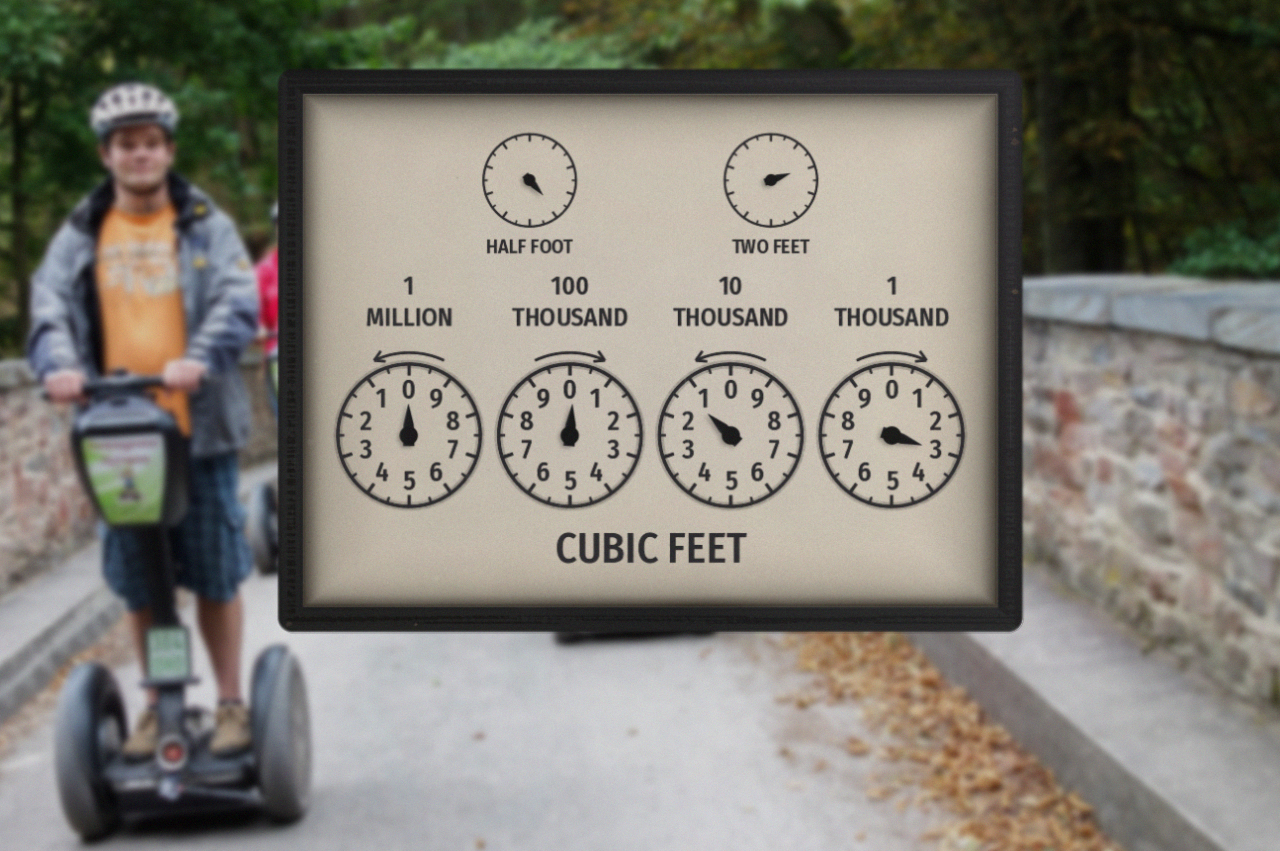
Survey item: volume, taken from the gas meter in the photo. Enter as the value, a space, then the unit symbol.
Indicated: 1300 ft³
